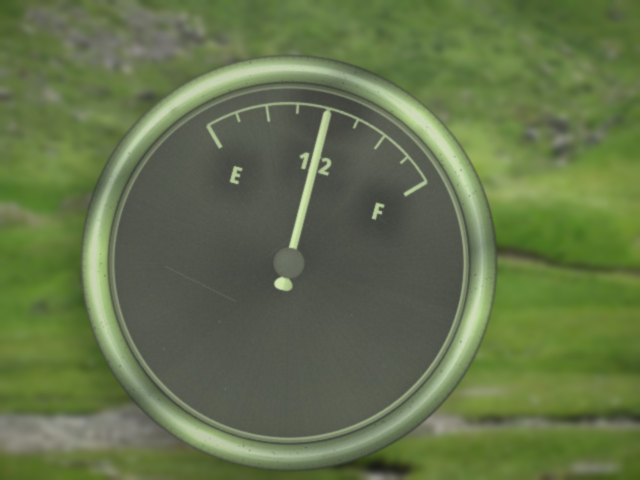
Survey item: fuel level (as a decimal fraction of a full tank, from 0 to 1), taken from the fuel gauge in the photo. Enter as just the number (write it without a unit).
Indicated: 0.5
